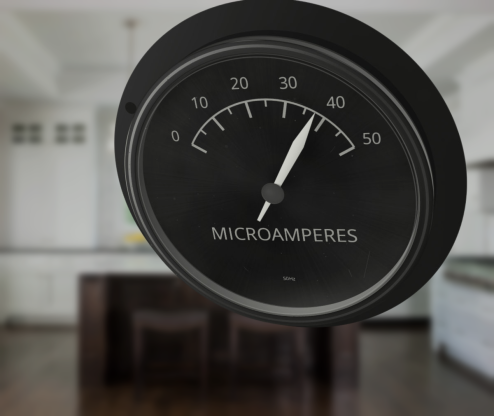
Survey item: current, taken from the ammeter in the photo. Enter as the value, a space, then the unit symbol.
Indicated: 37.5 µA
